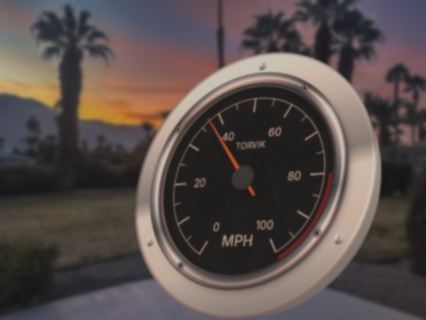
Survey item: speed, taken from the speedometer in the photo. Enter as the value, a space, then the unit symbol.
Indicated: 37.5 mph
